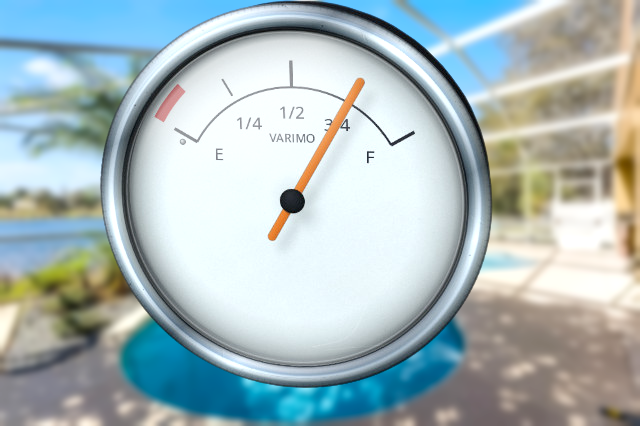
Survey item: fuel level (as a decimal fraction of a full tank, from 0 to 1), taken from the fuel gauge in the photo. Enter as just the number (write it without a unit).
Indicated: 0.75
